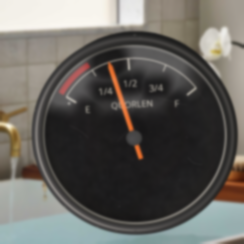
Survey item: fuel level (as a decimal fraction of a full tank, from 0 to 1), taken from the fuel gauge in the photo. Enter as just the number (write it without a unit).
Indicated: 0.375
